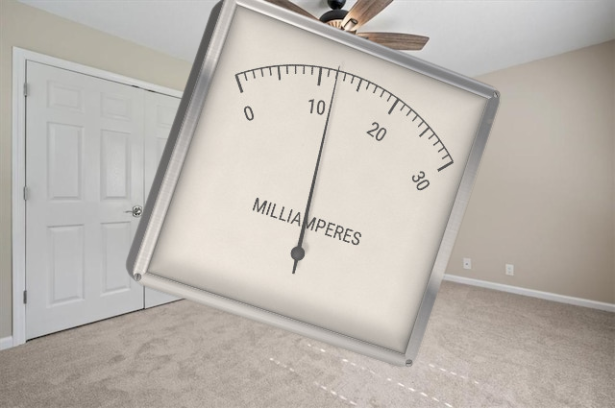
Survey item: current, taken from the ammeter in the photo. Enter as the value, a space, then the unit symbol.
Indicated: 12 mA
